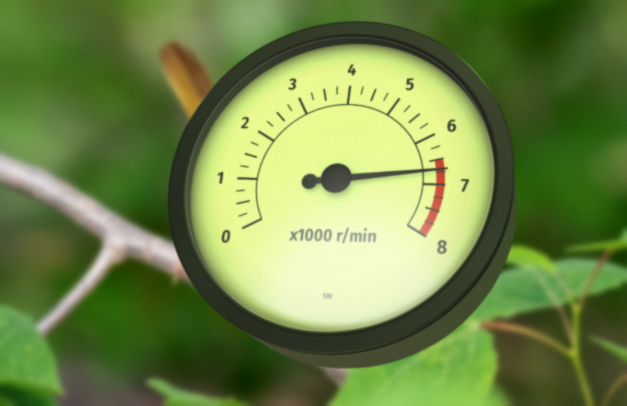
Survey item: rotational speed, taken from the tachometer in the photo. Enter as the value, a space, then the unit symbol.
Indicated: 6750 rpm
